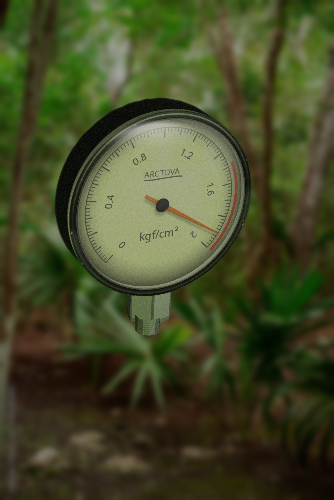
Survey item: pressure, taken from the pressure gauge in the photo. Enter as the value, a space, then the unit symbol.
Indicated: 1.9 kg/cm²
